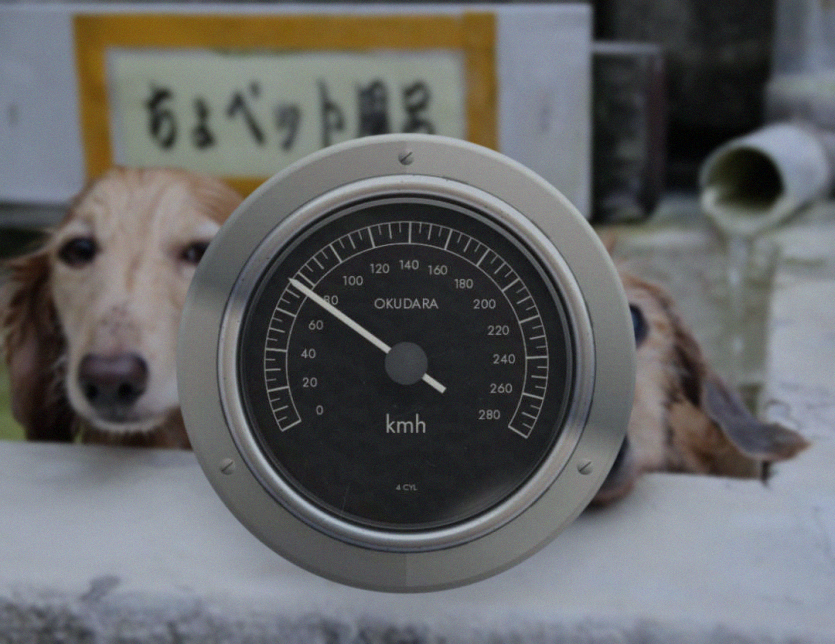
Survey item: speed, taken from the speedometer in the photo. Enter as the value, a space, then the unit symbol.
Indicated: 75 km/h
